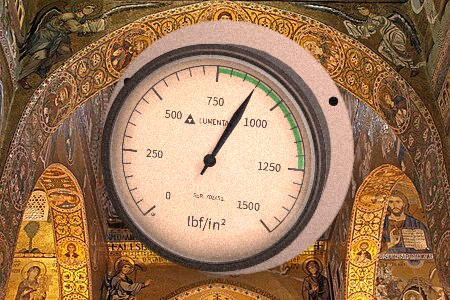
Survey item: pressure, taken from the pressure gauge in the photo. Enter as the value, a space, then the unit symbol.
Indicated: 900 psi
